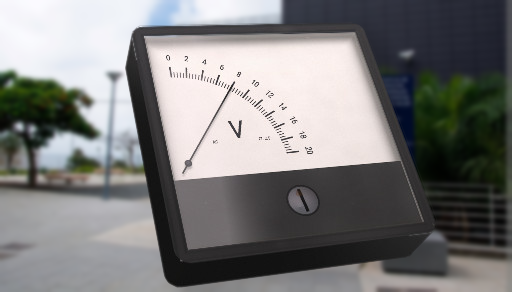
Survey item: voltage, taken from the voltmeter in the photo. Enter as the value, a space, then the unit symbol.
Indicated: 8 V
